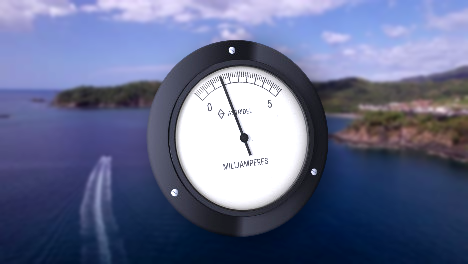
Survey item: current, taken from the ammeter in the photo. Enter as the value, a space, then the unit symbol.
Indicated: 1.5 mA
